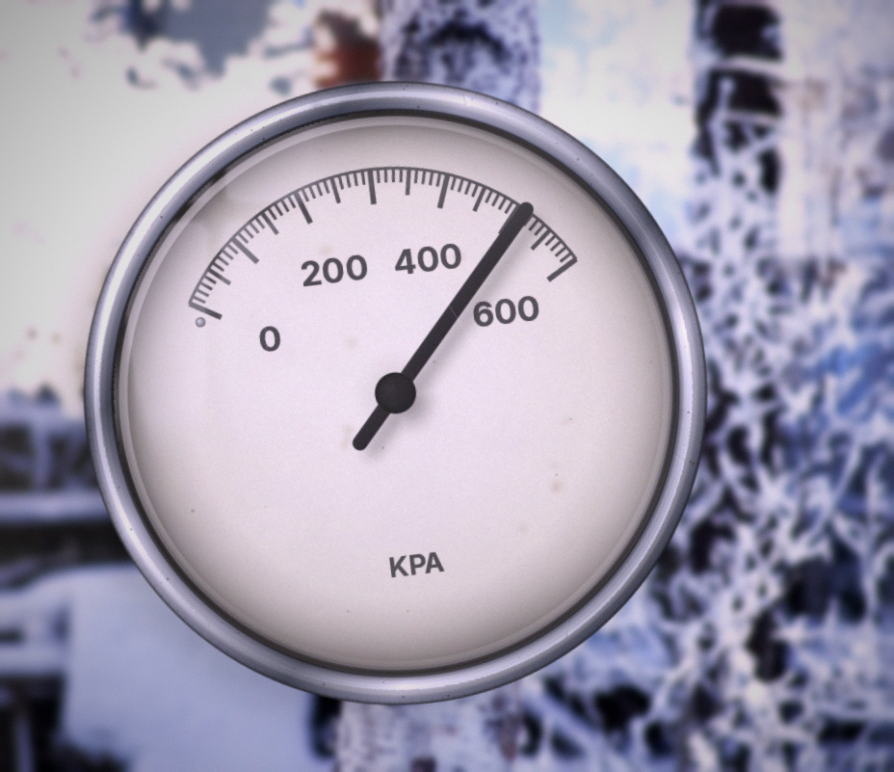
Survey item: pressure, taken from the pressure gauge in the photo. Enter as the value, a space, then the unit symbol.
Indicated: 510 kPa
